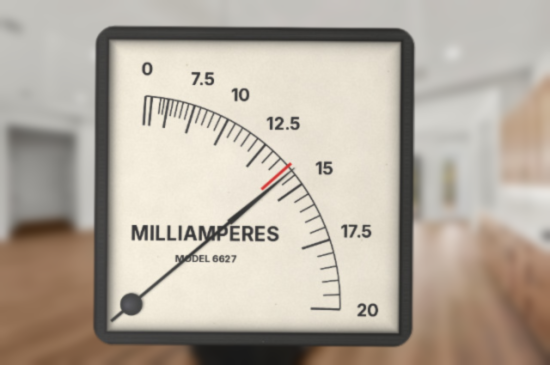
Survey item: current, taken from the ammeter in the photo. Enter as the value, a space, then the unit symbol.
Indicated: 14.25 mA
